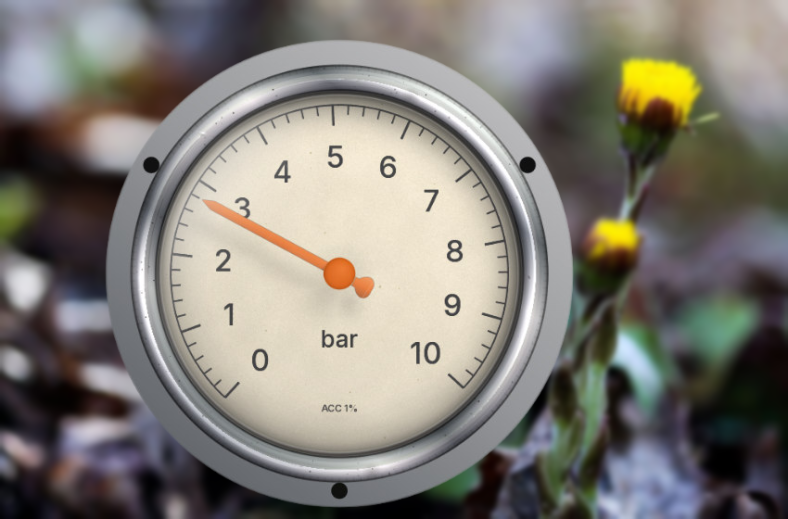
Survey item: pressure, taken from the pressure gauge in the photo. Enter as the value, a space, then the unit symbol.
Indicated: 2.8 bar
